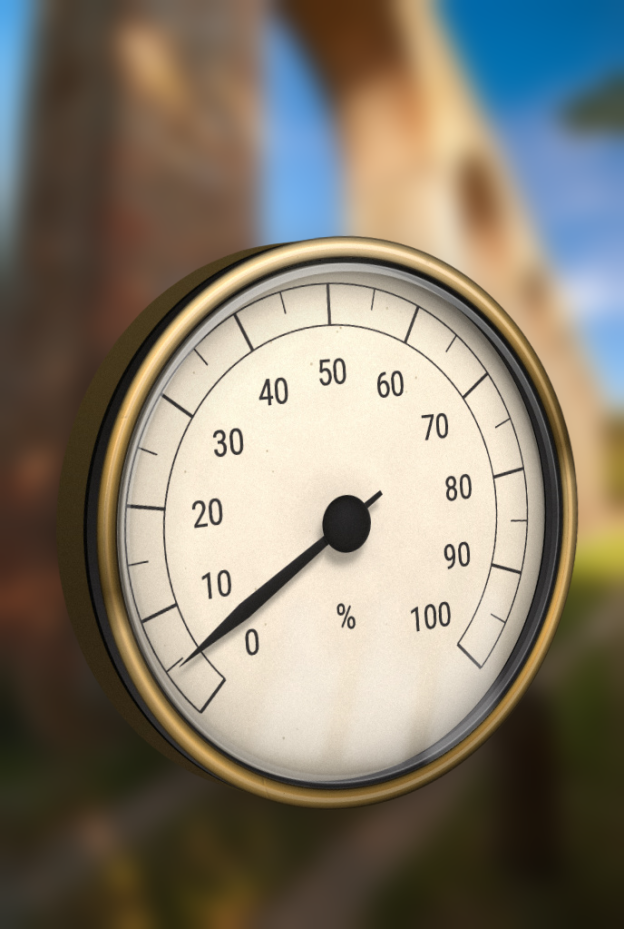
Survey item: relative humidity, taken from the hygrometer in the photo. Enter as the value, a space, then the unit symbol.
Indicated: 5 %
